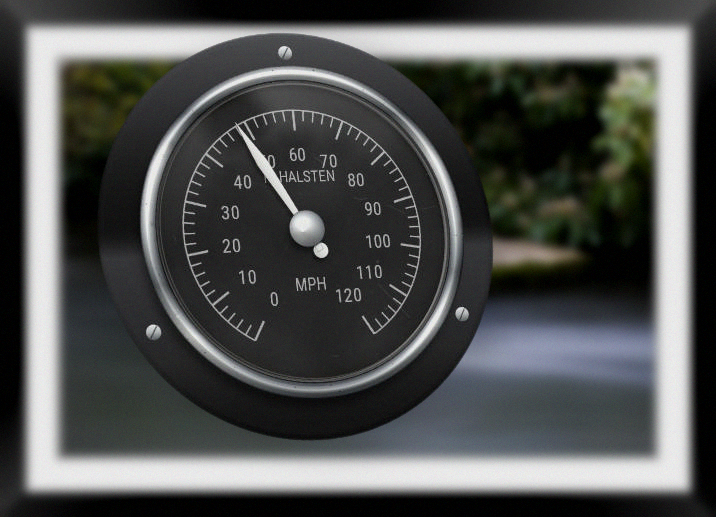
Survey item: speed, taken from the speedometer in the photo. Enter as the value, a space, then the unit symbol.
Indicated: 48 mph
